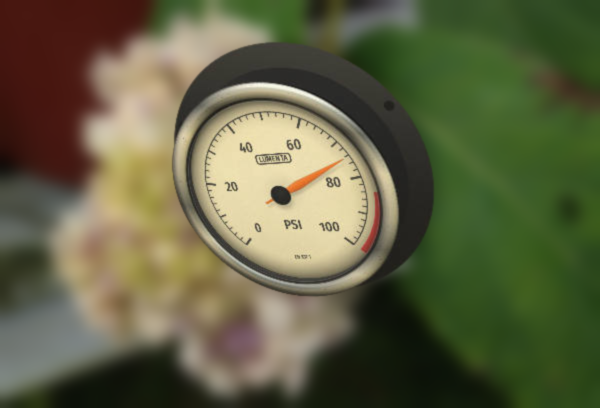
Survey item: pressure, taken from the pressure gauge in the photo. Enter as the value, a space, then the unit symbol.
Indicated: 74 psi
